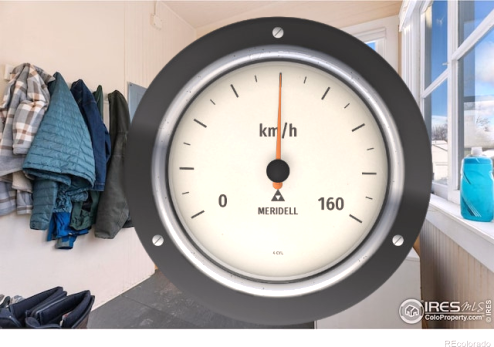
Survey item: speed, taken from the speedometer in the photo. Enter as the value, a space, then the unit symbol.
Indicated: 80 km/h
